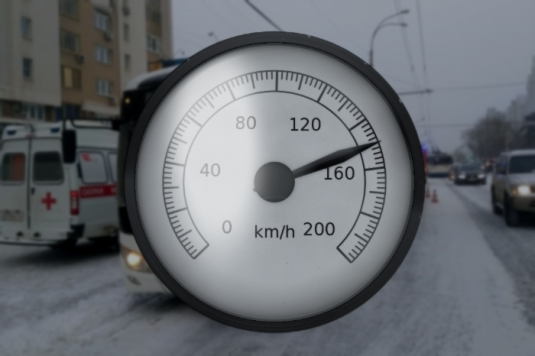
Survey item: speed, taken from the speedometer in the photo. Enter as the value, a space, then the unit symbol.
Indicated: 150 km/h
